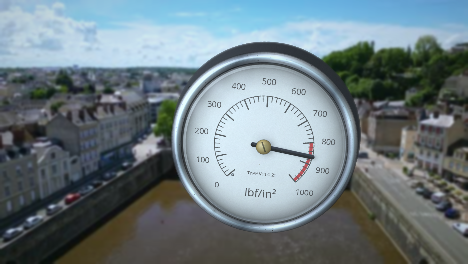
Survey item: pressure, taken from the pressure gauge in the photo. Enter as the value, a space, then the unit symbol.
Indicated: 860 psi
